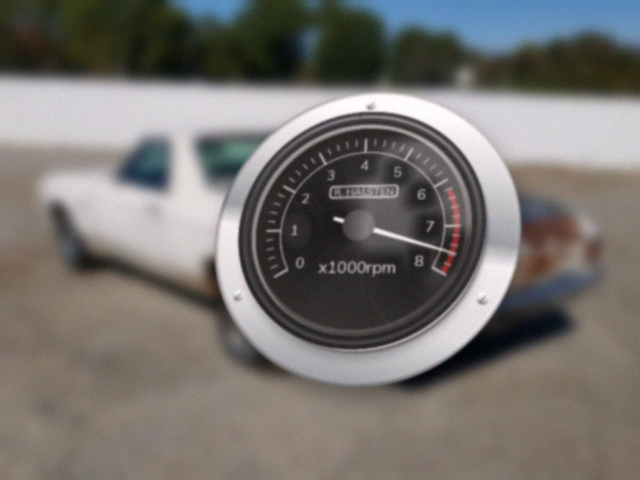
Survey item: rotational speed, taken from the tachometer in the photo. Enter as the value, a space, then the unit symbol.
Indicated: 7600 rpm
